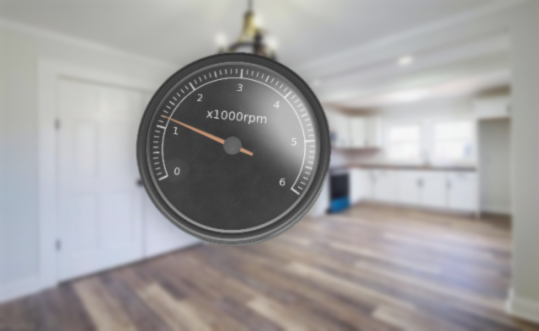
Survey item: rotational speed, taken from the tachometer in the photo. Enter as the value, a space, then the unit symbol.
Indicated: 1200 rpm
